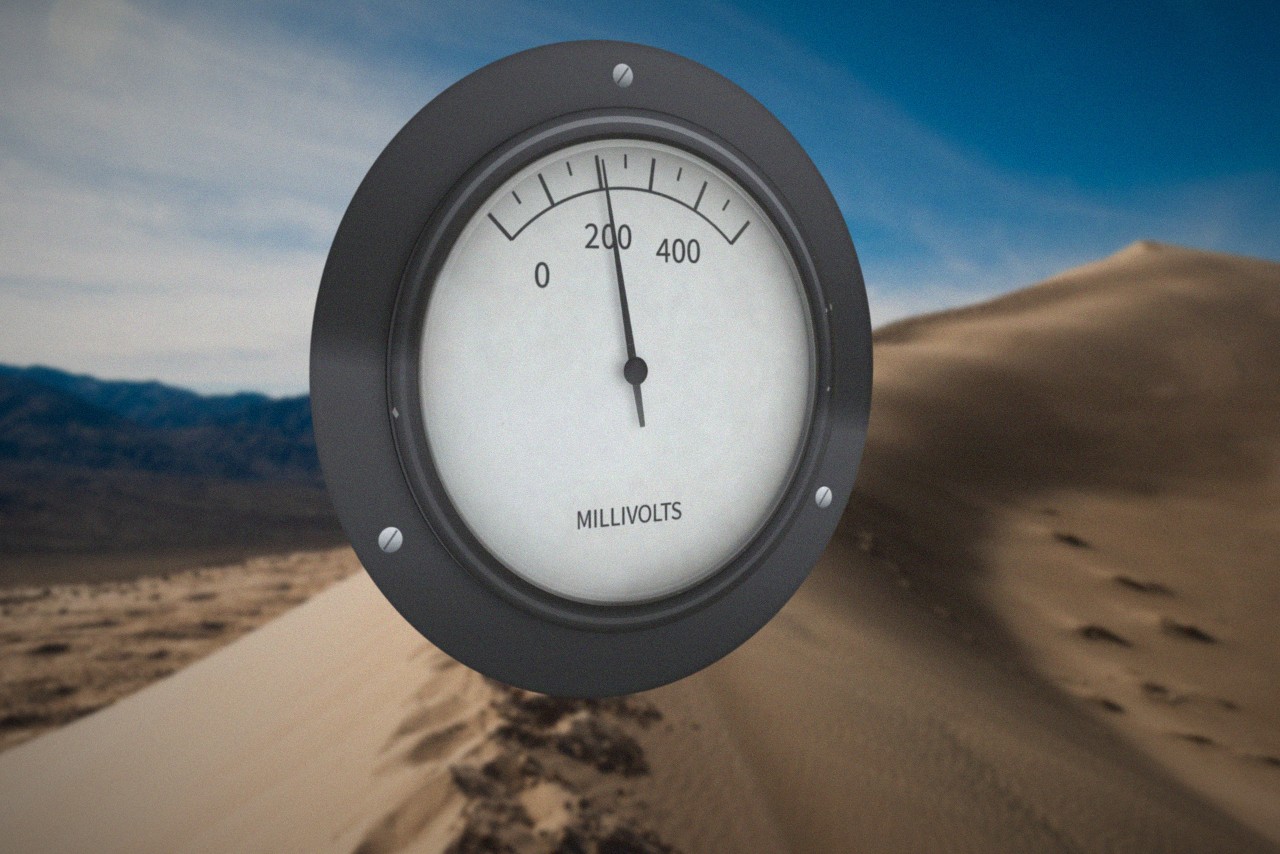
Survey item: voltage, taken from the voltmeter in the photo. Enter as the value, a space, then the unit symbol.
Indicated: 200 mV
